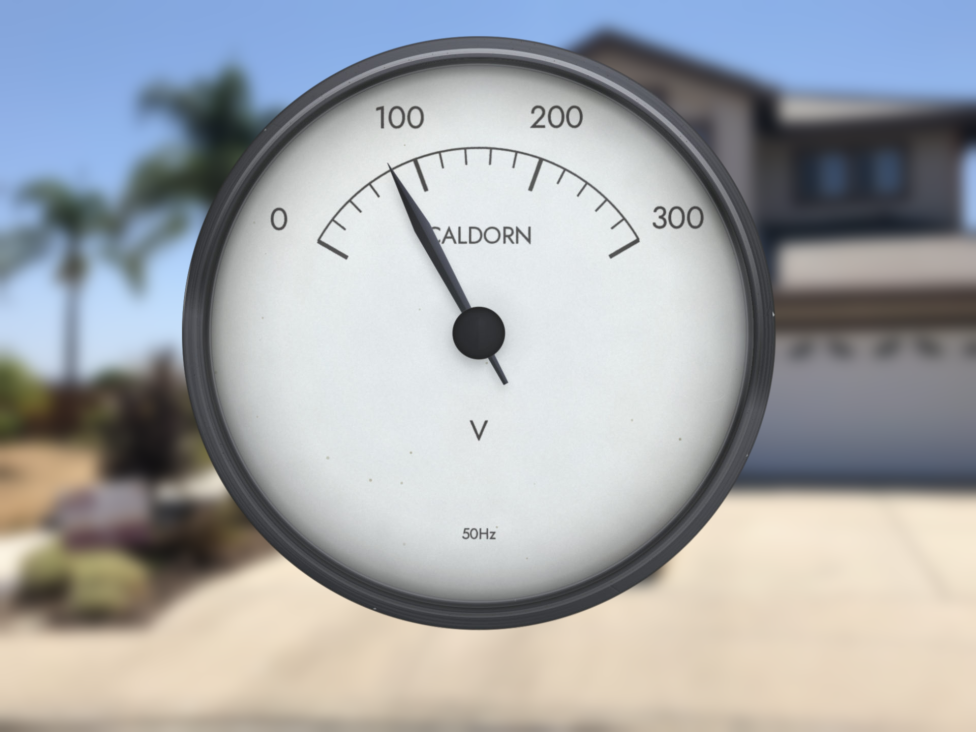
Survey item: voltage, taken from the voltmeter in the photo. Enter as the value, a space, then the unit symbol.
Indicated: 80 V
